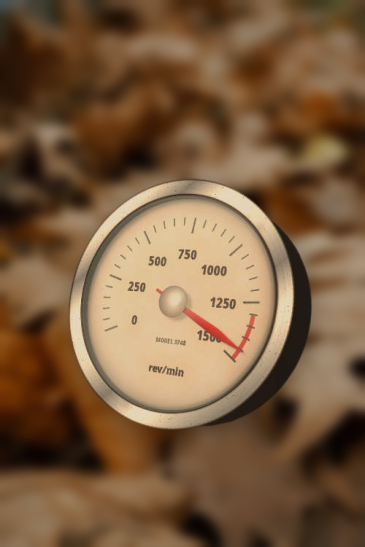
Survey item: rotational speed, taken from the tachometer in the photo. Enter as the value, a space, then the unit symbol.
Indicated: 1450 rpm
